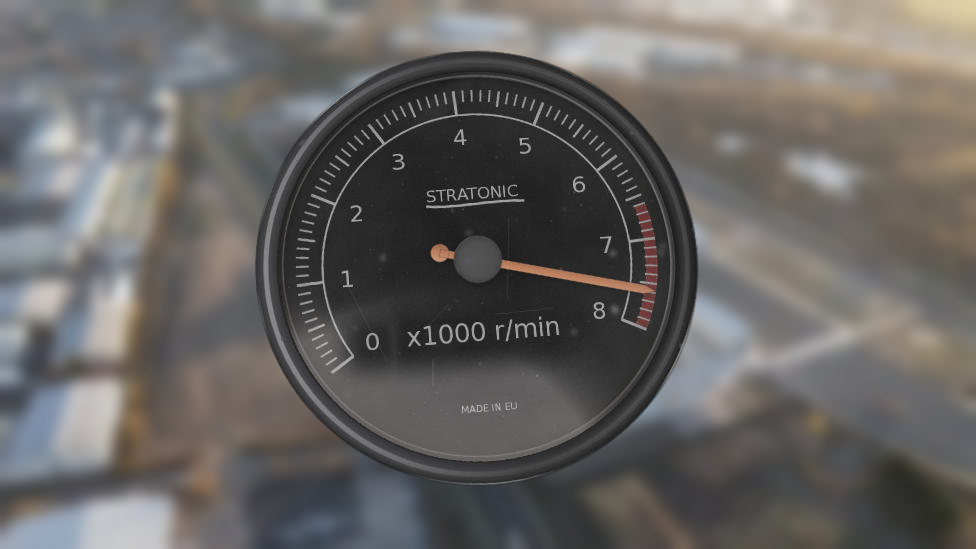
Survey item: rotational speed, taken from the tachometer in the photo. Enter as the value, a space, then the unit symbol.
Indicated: 7600 rpm
